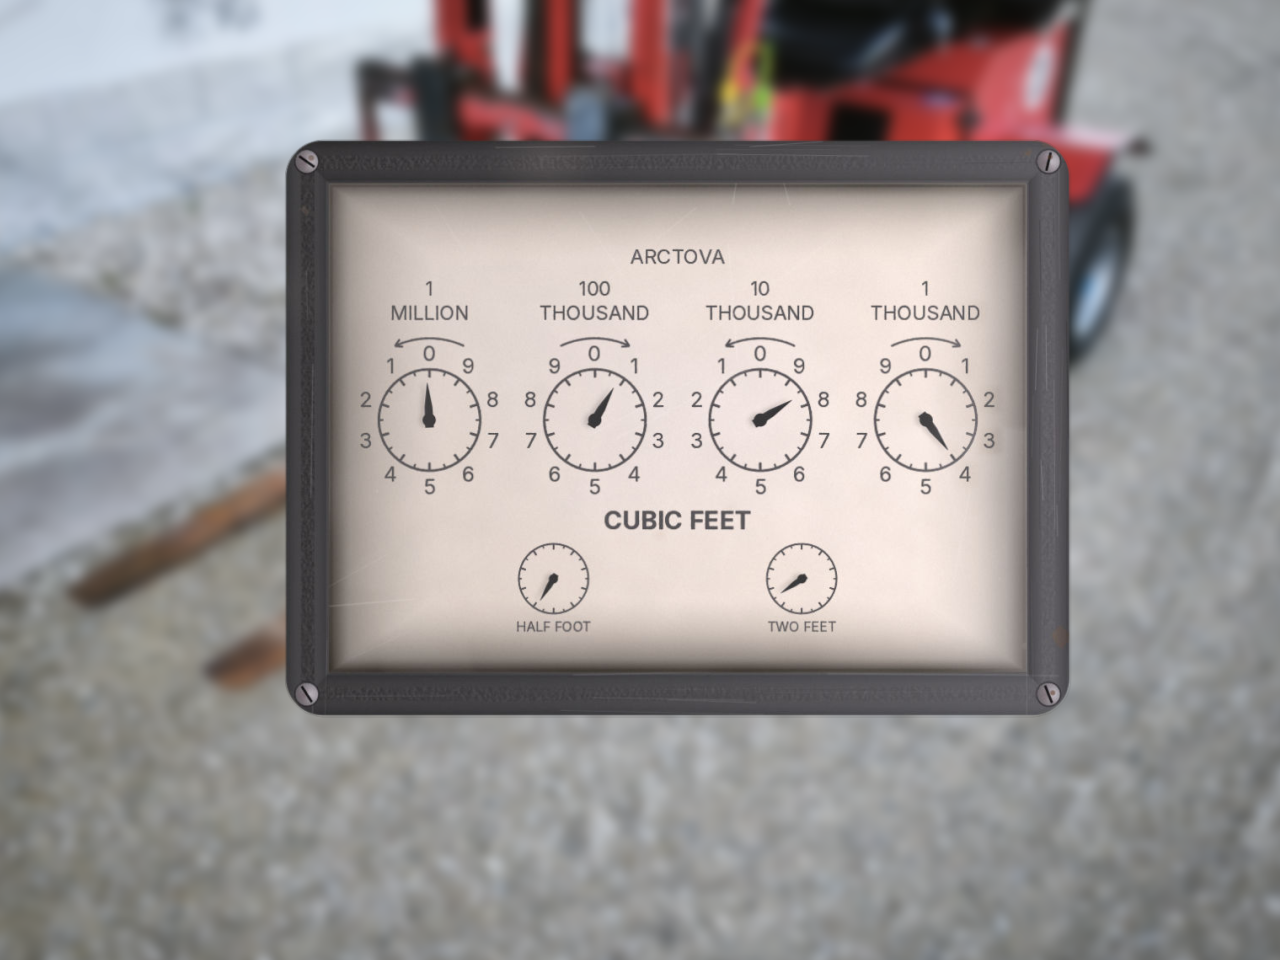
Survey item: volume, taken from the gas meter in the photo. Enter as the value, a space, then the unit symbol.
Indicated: 8400 ft³
